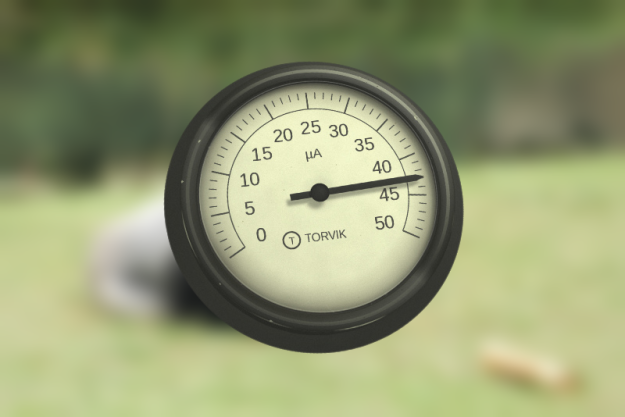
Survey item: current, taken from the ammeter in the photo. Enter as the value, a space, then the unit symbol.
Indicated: 43 µA
